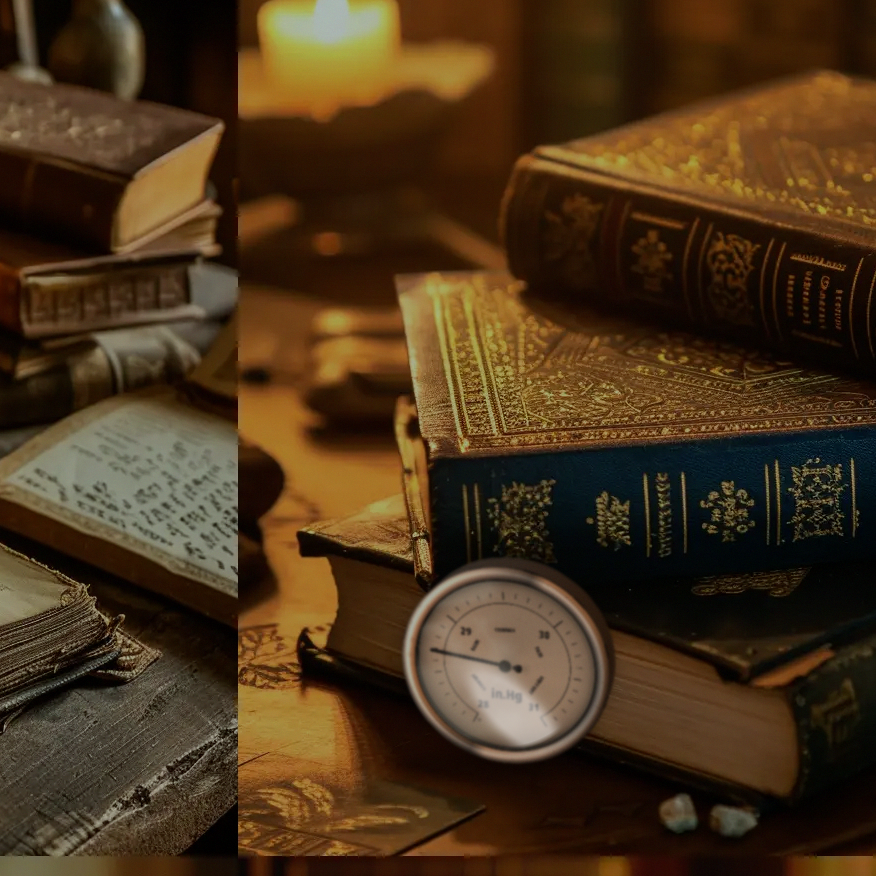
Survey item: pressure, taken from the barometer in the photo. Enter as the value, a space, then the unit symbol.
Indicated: 28.7 inHg
